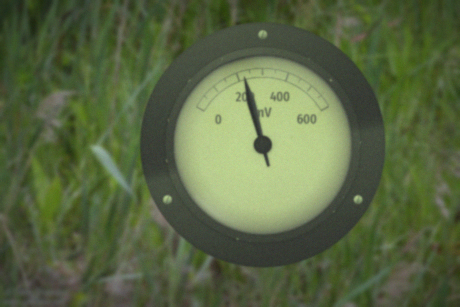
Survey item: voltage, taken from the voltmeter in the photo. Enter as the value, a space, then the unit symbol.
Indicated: 225 mV
